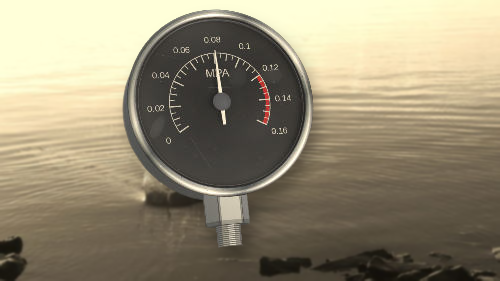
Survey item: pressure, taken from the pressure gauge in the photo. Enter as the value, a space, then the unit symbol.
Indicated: 0.08 MPa
